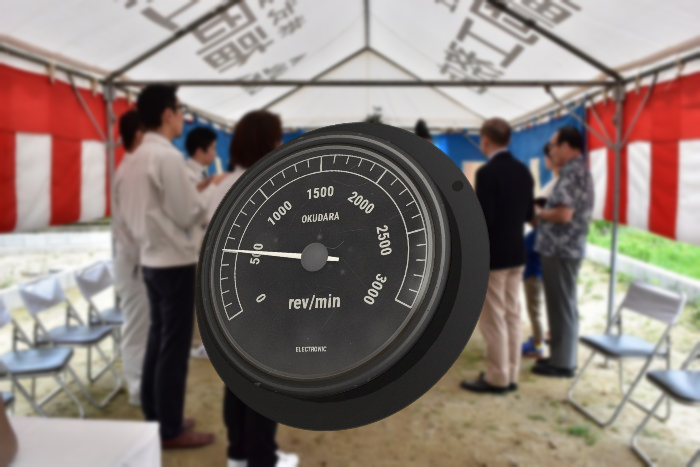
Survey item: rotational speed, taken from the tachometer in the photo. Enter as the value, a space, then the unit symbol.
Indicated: 500 rpm
